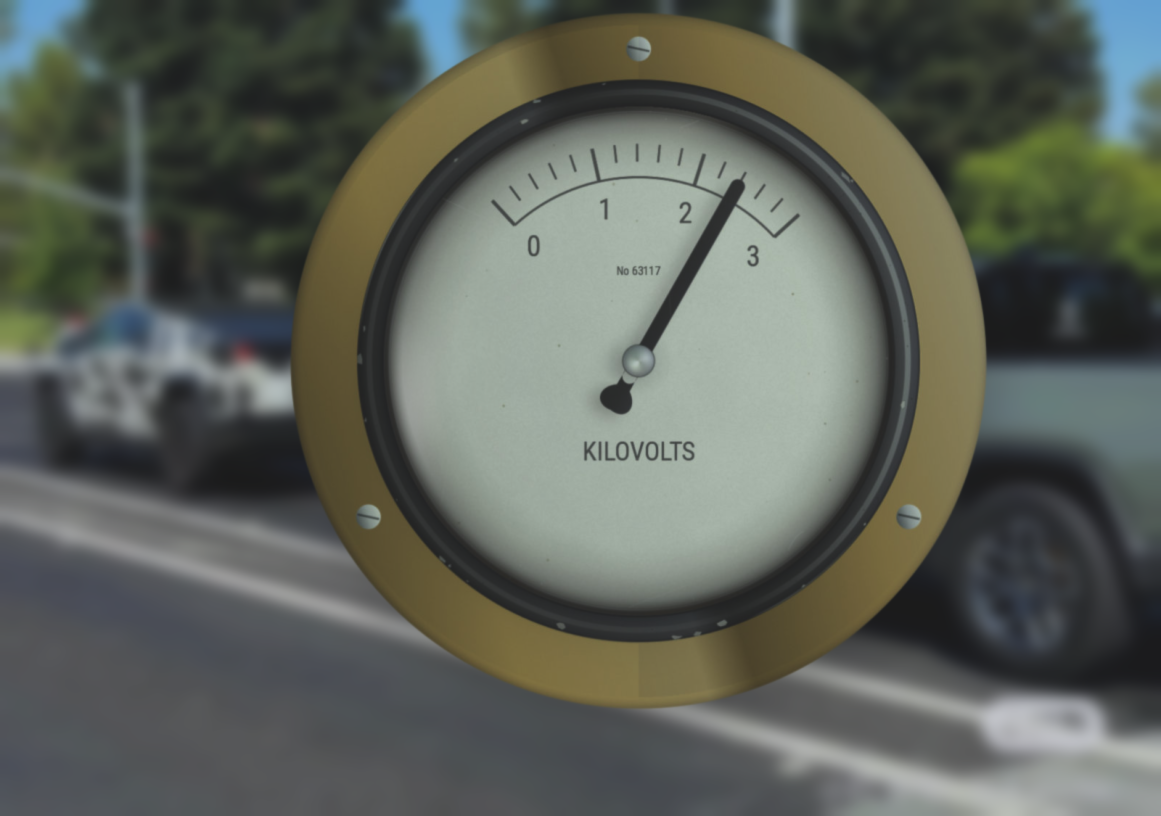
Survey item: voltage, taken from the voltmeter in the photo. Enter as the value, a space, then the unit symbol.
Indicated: 2.4 kV
